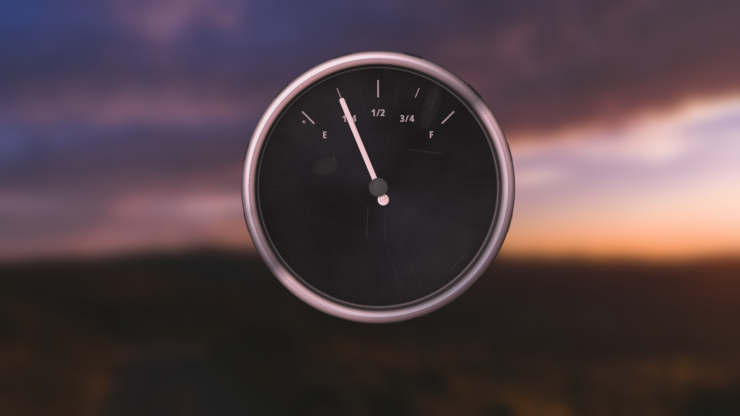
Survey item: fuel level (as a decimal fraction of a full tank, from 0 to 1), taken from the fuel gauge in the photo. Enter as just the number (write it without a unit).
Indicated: 0.25
